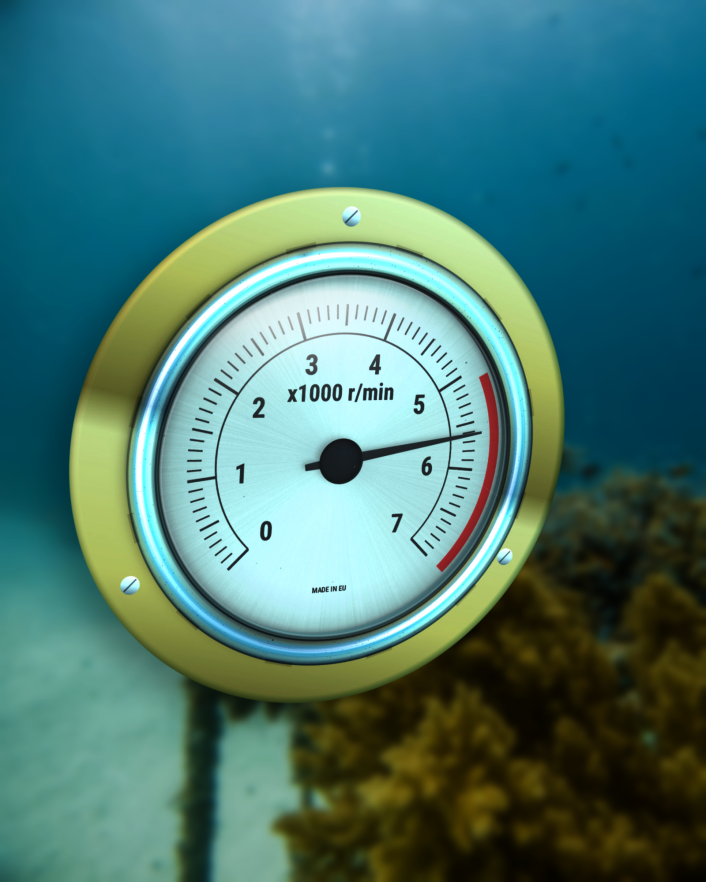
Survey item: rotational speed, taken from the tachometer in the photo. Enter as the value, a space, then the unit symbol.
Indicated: 5600 rpm
